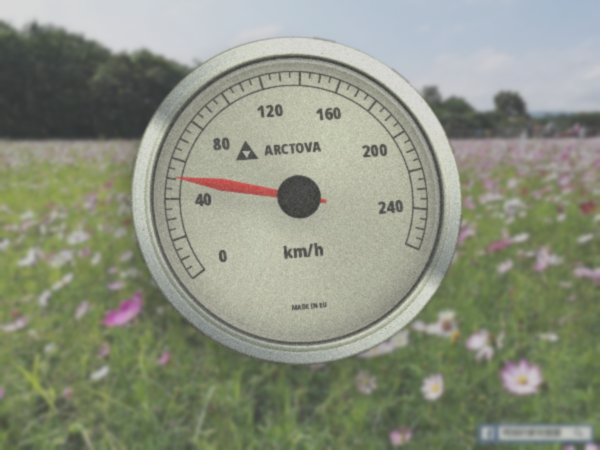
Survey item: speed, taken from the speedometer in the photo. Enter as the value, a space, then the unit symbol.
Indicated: 50 km/h
